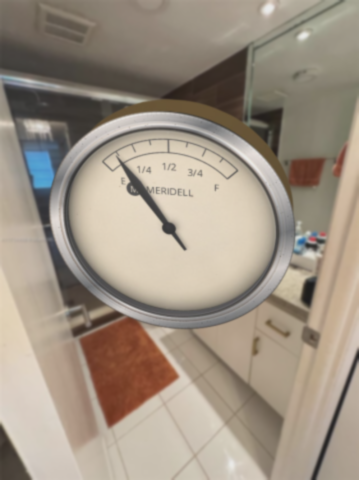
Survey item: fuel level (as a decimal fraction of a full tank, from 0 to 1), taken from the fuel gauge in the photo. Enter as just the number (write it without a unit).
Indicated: 0.125
